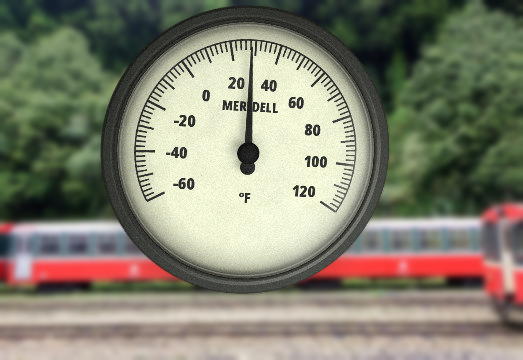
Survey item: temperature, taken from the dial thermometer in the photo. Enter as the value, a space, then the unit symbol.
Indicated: 28 °F
